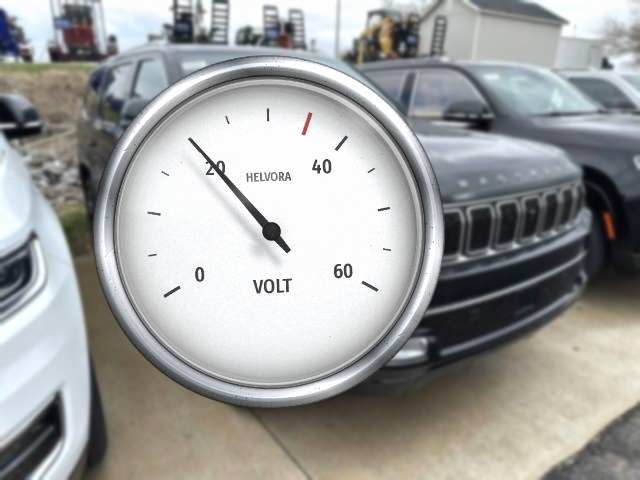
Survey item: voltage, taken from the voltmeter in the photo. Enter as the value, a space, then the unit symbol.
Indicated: 20 V
